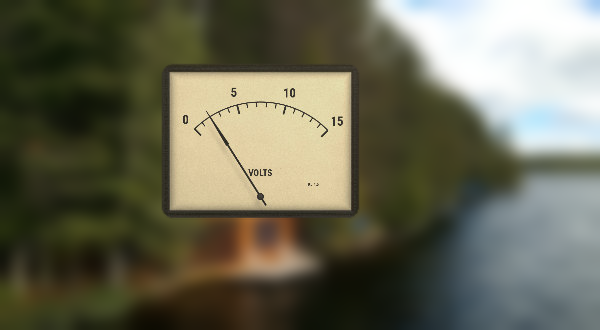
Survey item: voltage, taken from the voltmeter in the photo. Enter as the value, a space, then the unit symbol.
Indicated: 2 V
